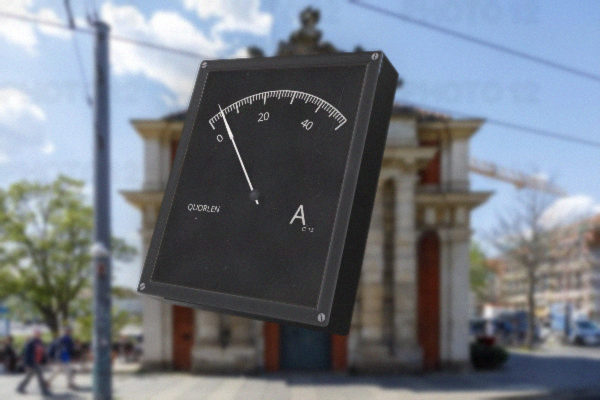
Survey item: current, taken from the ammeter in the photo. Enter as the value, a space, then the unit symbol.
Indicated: 5 A
